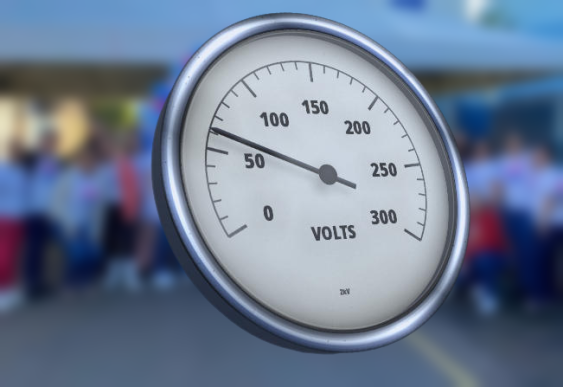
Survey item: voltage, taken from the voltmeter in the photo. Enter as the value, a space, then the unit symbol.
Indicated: 60 V
